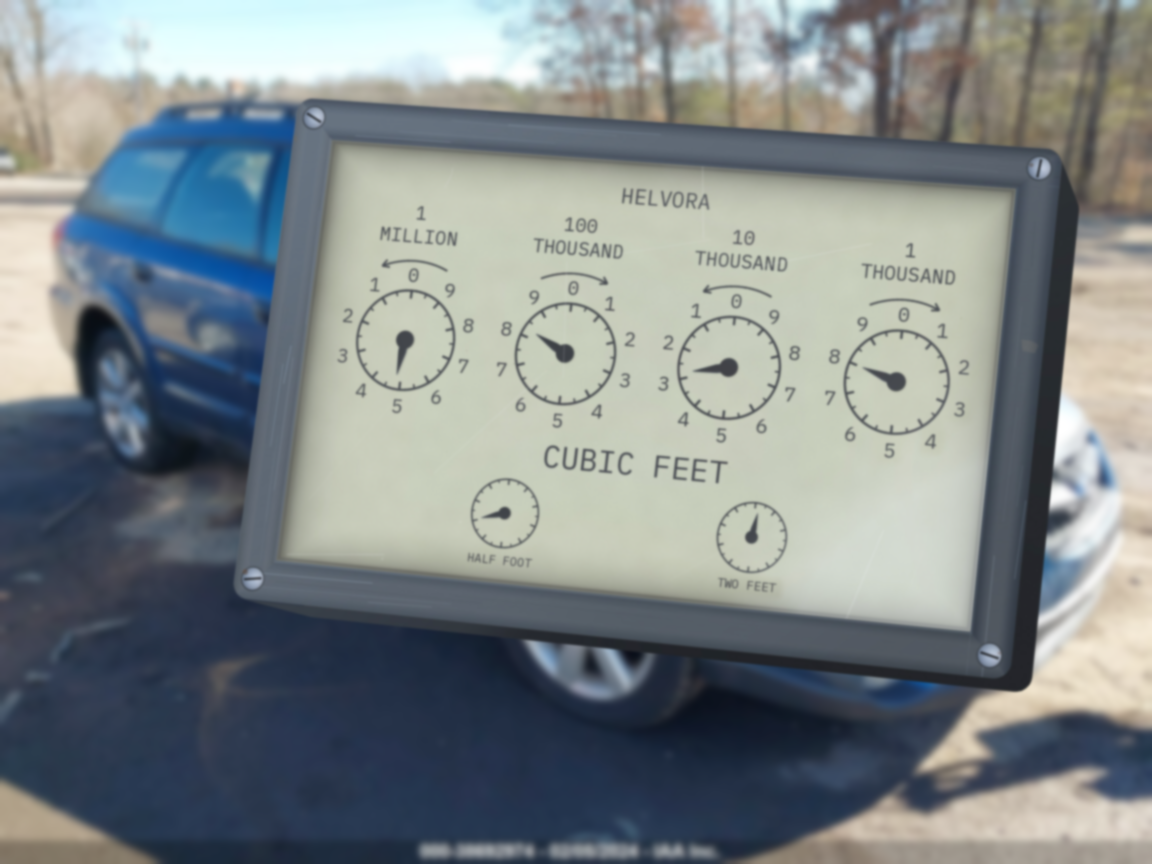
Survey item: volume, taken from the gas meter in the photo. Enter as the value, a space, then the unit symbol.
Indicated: 482800 ft³
